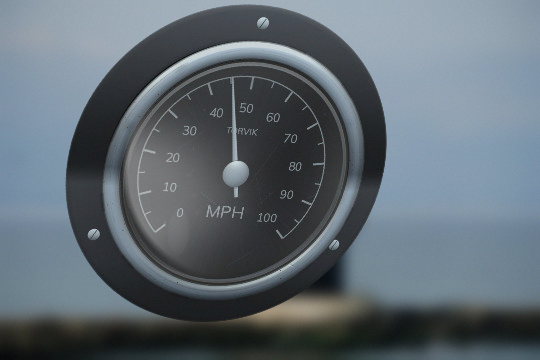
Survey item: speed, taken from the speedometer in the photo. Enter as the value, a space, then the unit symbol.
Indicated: 45 mph
